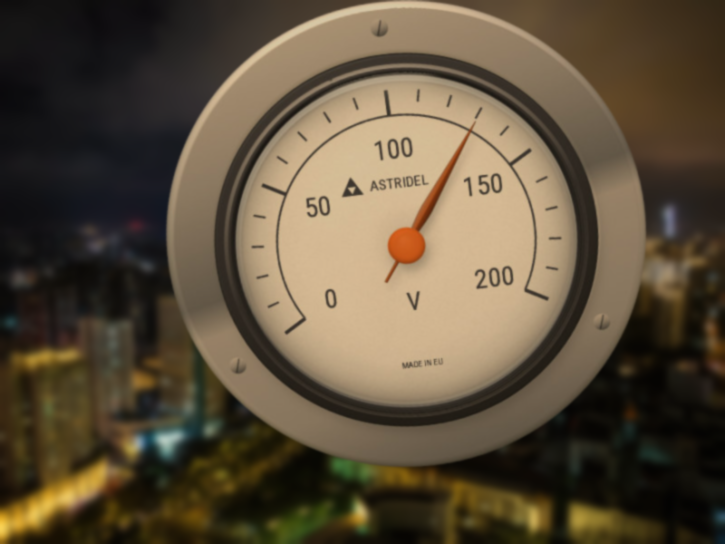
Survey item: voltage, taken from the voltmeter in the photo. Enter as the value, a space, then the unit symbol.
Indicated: 130 V
